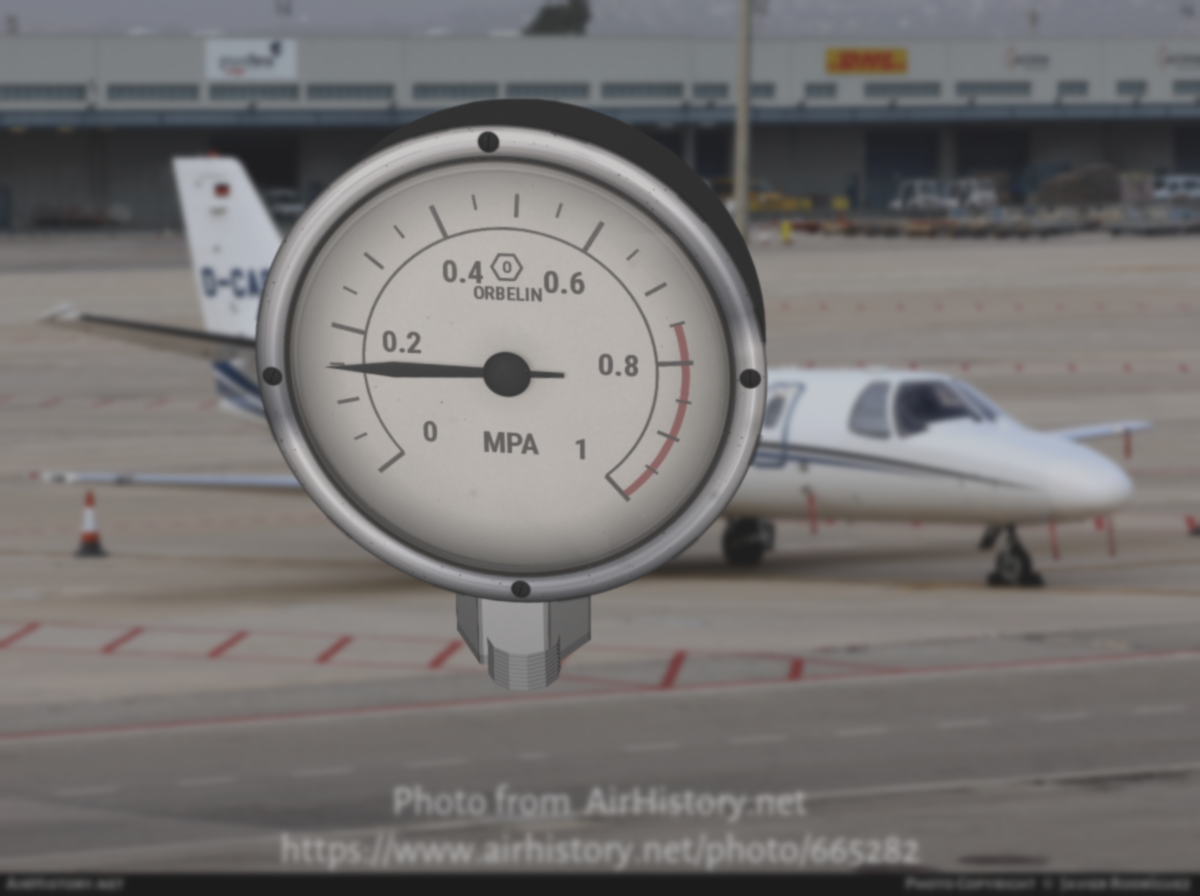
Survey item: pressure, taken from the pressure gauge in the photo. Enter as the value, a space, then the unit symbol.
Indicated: 0.15 MPa
